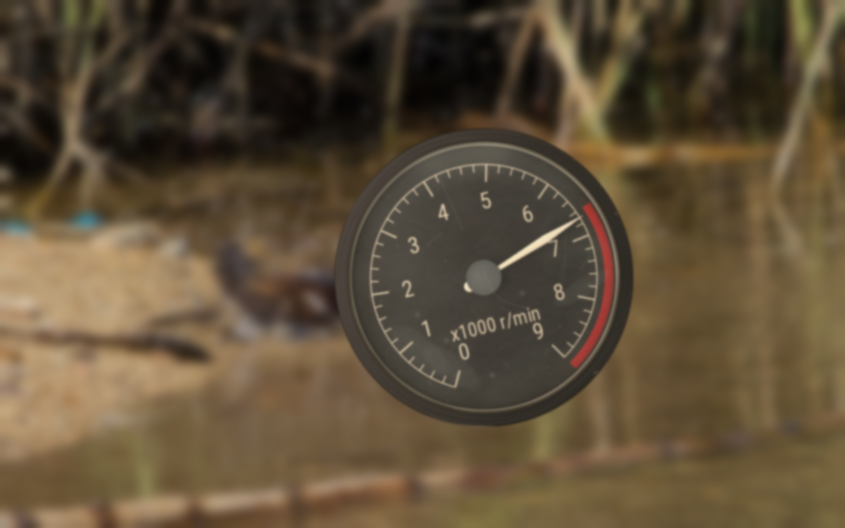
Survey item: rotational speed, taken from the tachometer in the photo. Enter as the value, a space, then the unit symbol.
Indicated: 6700 rpm
